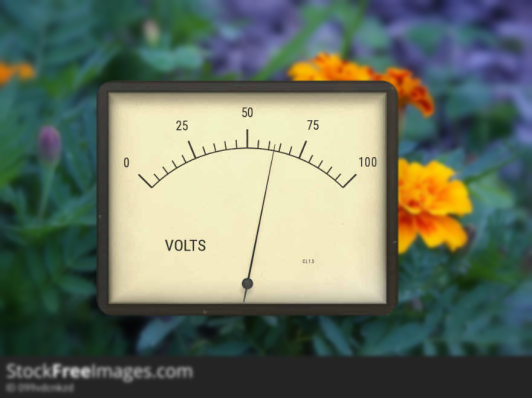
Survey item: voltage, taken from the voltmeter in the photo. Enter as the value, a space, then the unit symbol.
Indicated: 62.5 V
